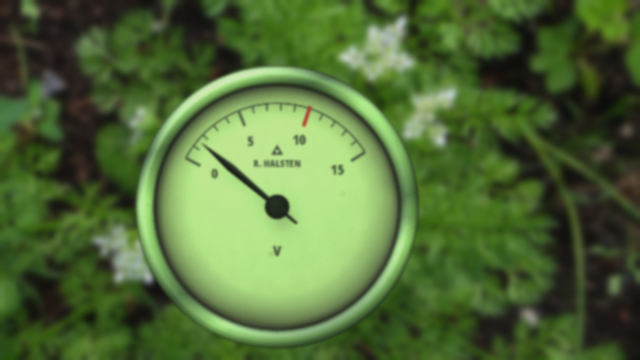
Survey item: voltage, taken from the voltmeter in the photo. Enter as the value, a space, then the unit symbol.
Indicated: 1.5 V
